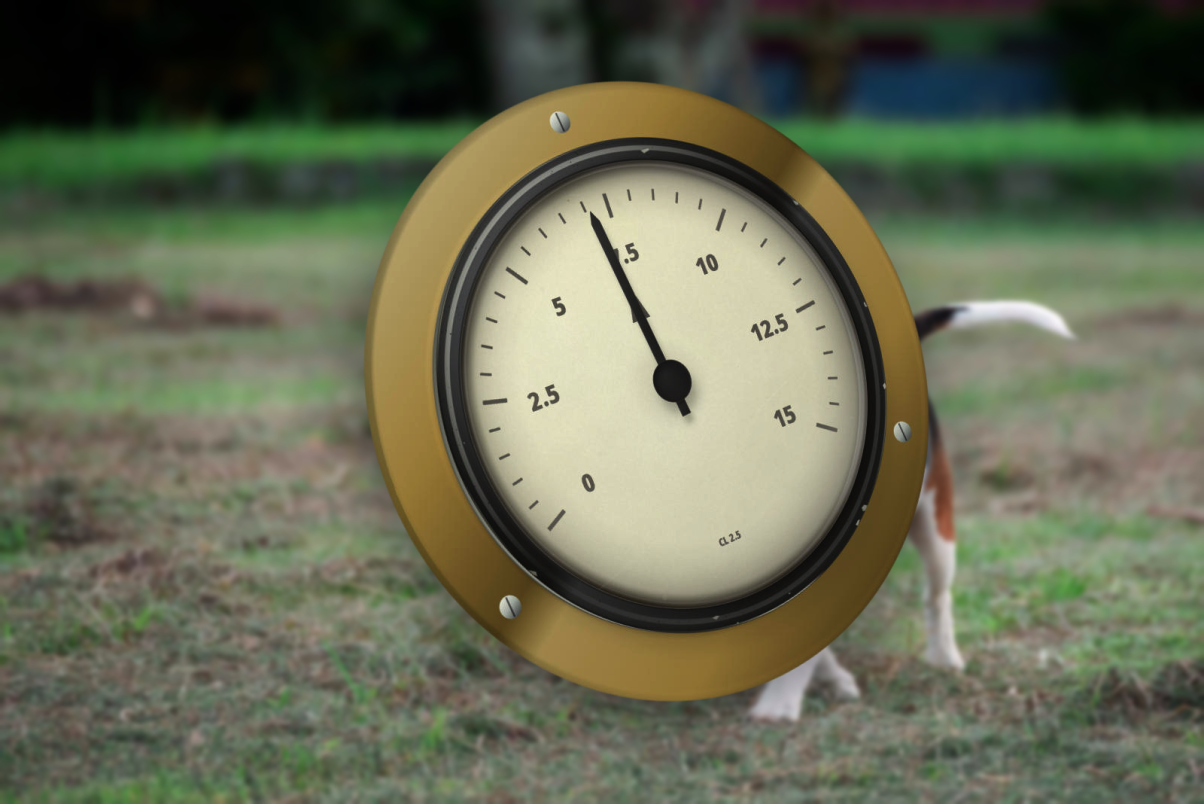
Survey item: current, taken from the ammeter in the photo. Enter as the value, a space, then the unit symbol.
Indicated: 7 A
